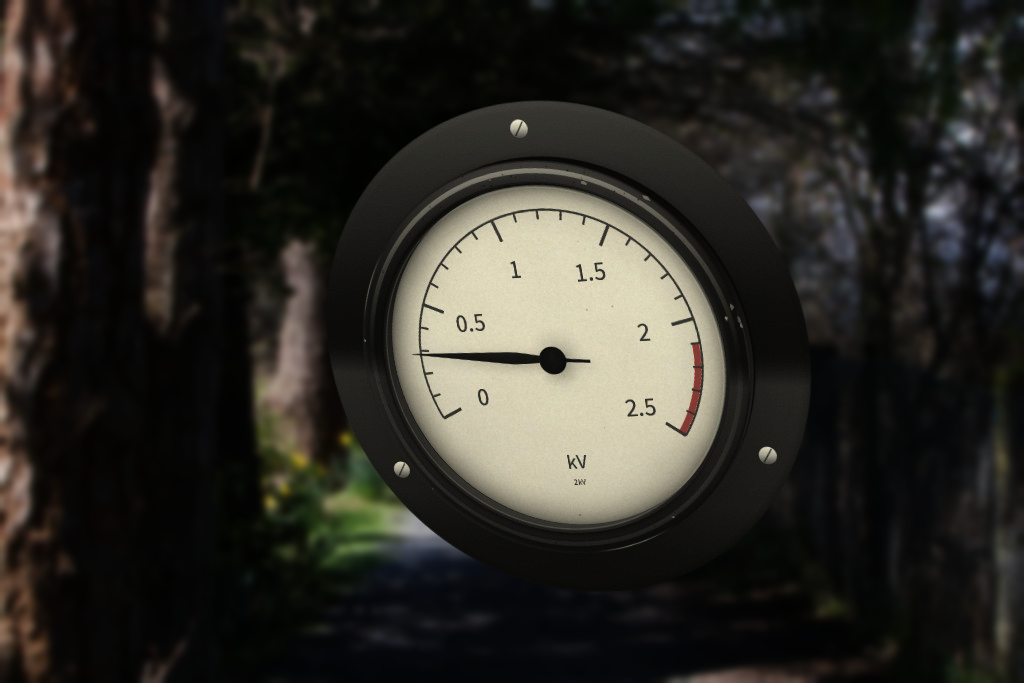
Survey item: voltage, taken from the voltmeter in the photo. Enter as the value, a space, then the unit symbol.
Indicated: 0.3 kV
